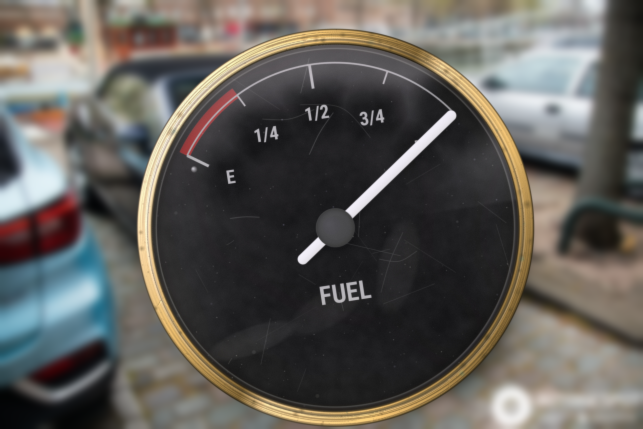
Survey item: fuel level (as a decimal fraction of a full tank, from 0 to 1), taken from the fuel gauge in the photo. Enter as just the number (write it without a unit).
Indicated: 1
